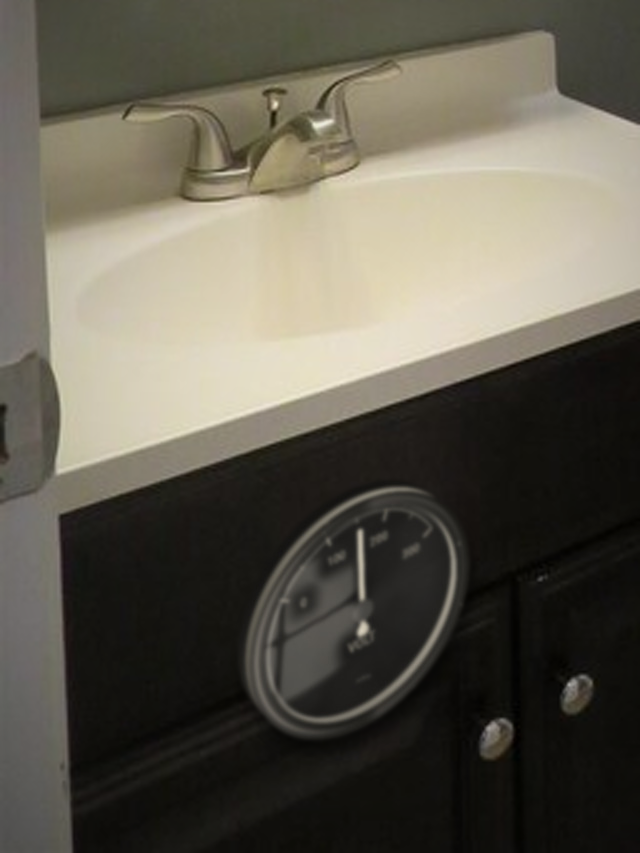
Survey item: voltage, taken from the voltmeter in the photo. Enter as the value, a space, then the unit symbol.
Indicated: 150 V
